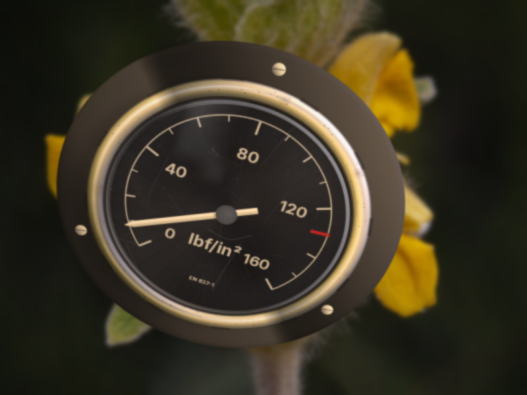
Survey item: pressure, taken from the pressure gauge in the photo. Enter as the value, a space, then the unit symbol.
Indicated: 10 psi
